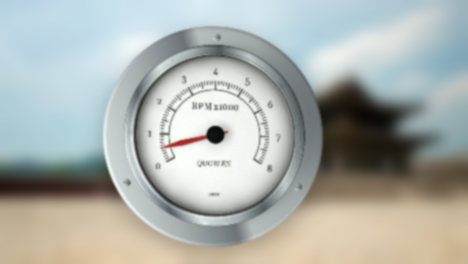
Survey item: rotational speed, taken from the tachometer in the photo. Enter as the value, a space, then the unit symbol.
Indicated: 500 rpm
